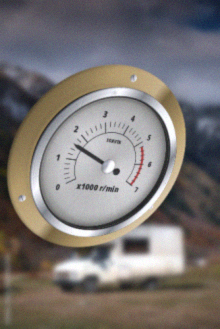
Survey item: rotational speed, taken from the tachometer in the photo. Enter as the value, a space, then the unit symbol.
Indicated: 1600 rpm
